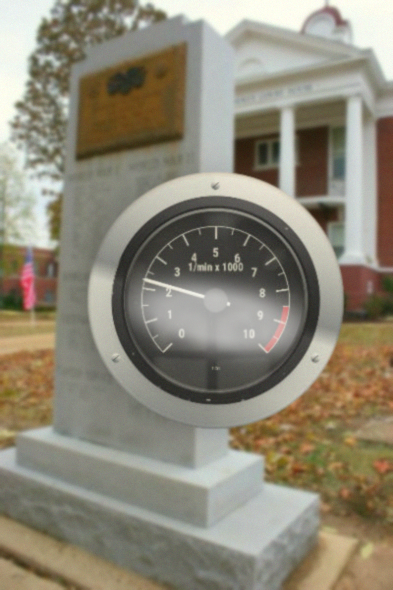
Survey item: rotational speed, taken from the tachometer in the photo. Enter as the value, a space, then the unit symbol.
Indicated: 2250 rpm
